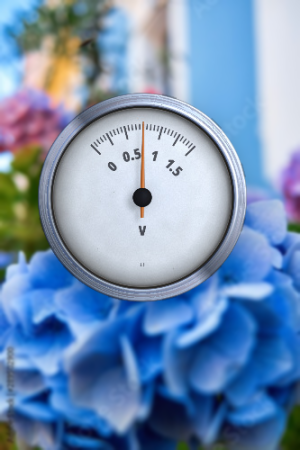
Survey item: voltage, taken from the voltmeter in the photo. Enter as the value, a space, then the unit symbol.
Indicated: 0.75 V
